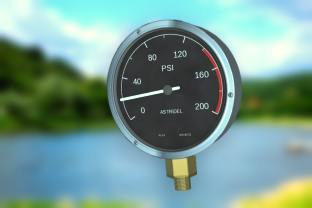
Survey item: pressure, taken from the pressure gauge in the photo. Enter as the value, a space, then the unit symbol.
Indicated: 20 psi
